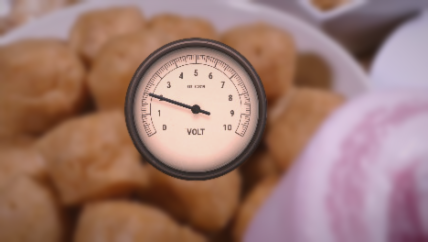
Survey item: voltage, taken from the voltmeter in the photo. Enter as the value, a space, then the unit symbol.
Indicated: 2 V
